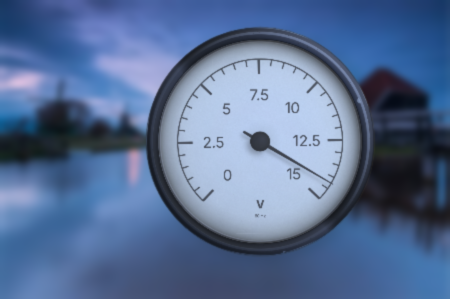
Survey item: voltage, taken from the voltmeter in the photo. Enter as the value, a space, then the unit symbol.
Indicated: 14.25 V
